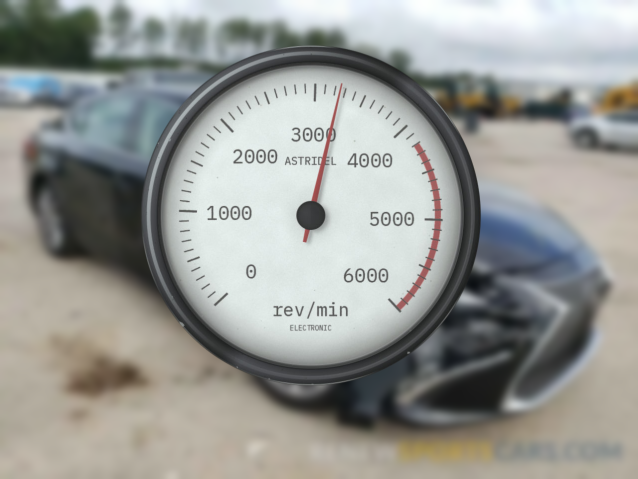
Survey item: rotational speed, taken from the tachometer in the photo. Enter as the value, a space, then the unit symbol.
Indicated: 3250 rpm
